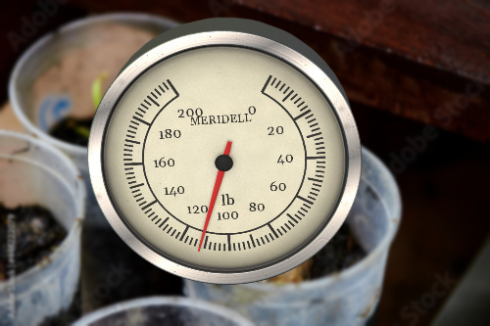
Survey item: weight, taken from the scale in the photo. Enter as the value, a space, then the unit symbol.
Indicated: 112 lb
